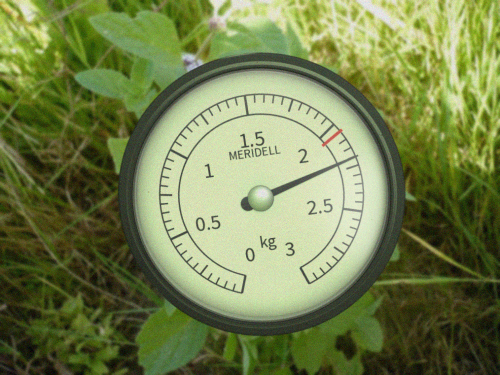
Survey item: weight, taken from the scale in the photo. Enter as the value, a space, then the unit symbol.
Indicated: 2.2 kg
